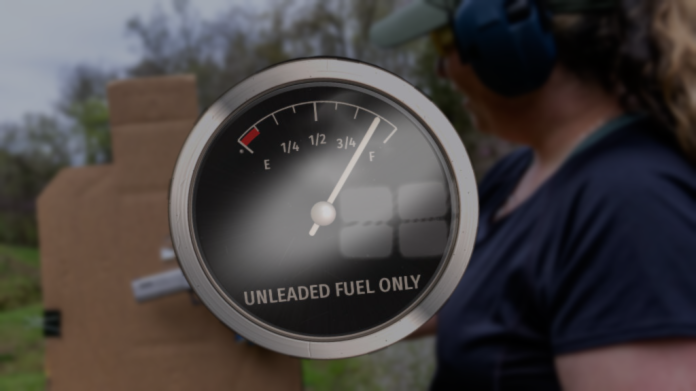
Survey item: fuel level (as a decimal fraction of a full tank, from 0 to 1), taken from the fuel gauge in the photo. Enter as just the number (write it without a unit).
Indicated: 0.875
